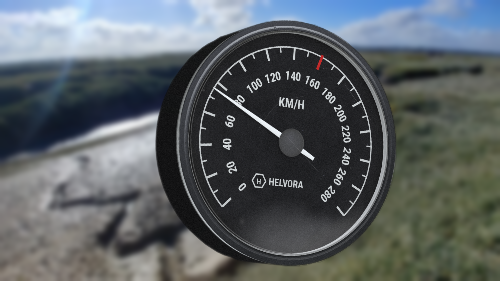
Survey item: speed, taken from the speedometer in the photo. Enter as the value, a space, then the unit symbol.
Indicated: 75 km/h
